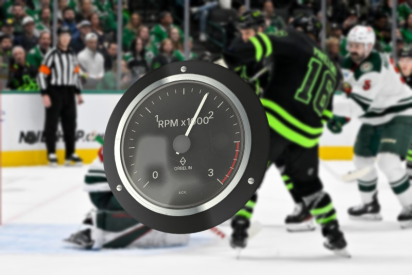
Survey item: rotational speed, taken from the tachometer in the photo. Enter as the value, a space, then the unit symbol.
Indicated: 1800 rpm
